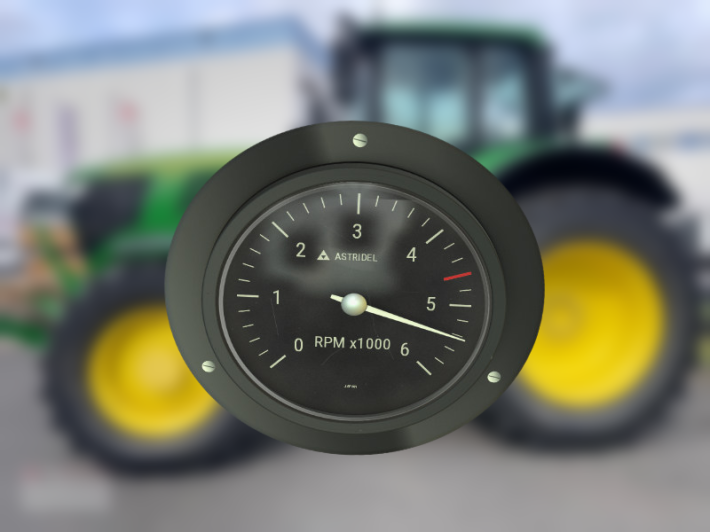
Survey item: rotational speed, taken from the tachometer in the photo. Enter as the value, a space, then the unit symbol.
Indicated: 5400 rpm
